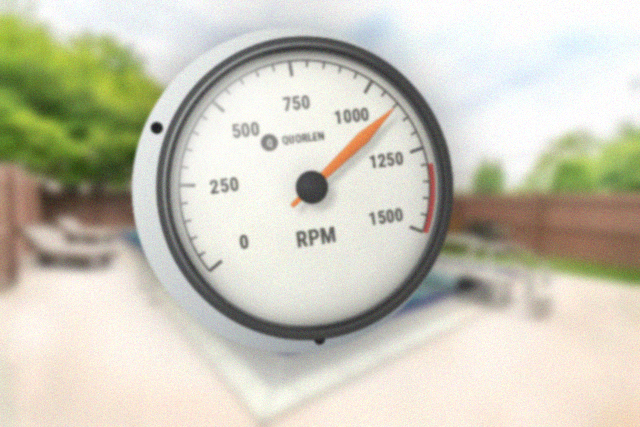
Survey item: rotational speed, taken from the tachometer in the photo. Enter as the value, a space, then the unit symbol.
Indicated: 1100 rpm
